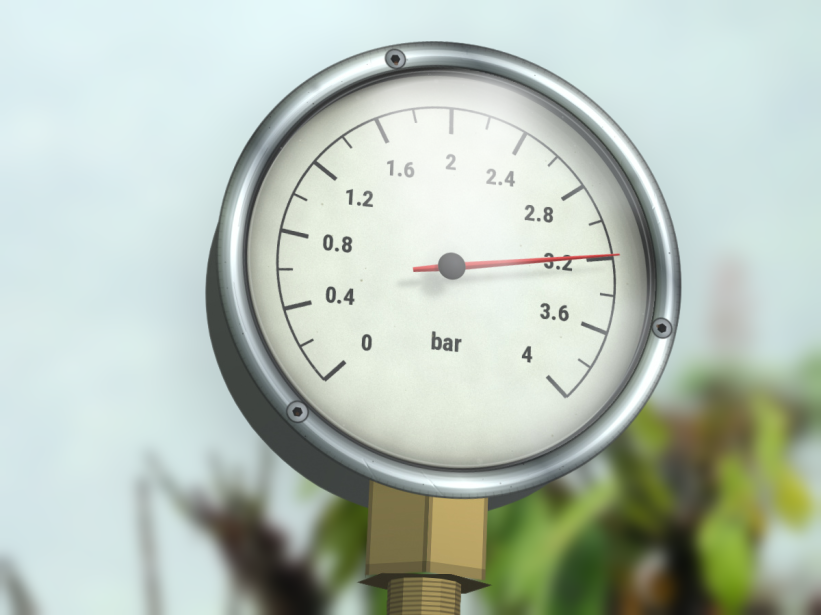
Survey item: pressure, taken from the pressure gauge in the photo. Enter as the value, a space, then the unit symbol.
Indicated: 3.2 bar
